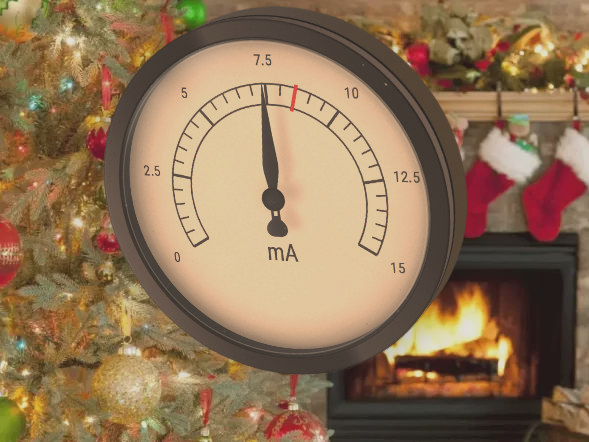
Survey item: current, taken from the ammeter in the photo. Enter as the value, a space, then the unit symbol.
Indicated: 7.5 mA
